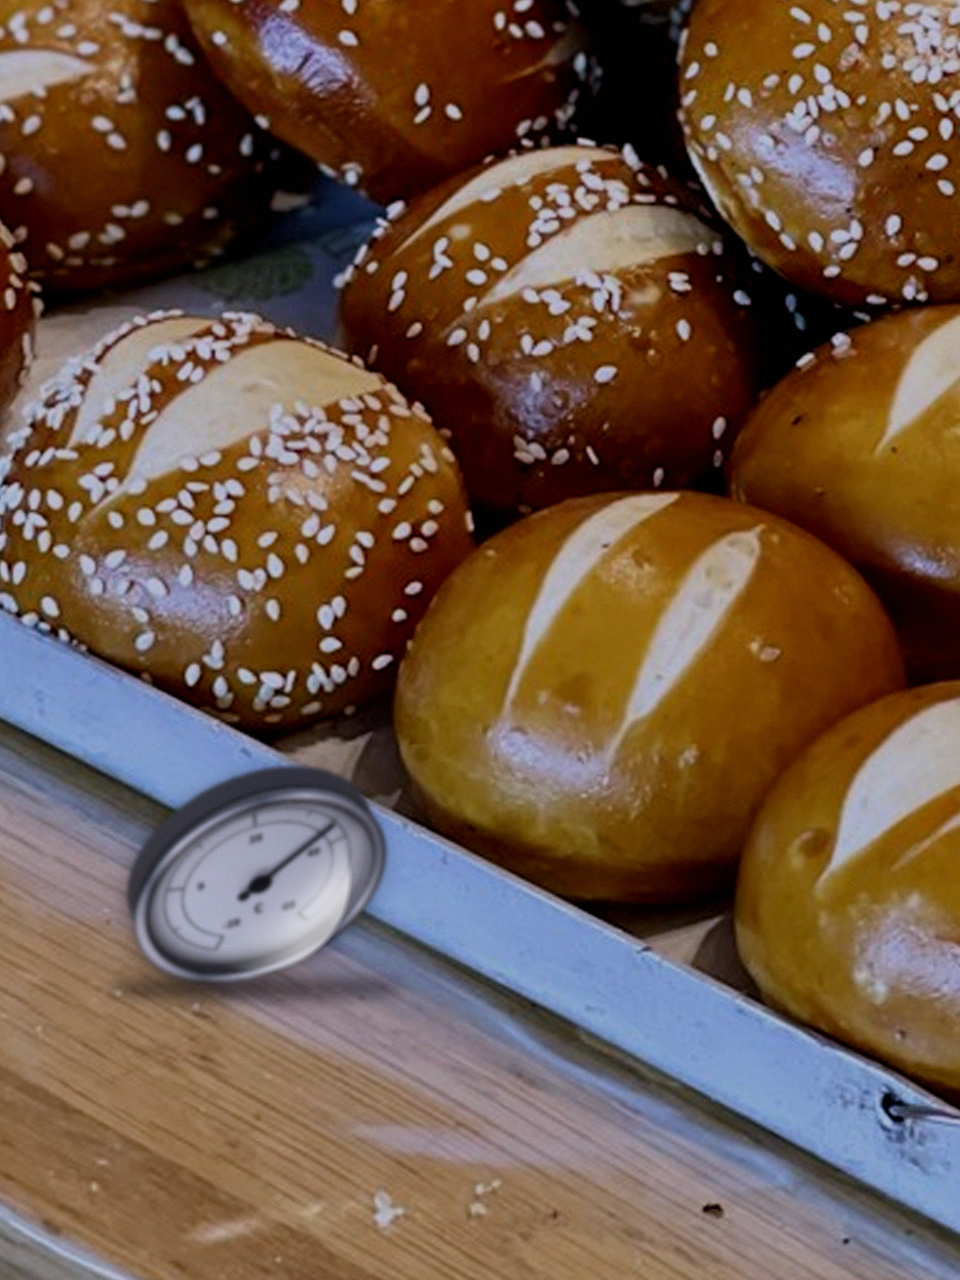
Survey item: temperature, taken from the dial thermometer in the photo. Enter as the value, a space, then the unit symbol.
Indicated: 35 °C
